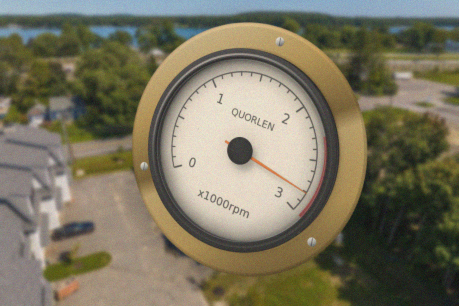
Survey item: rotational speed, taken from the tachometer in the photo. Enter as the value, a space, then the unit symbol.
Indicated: 2800 rpm
